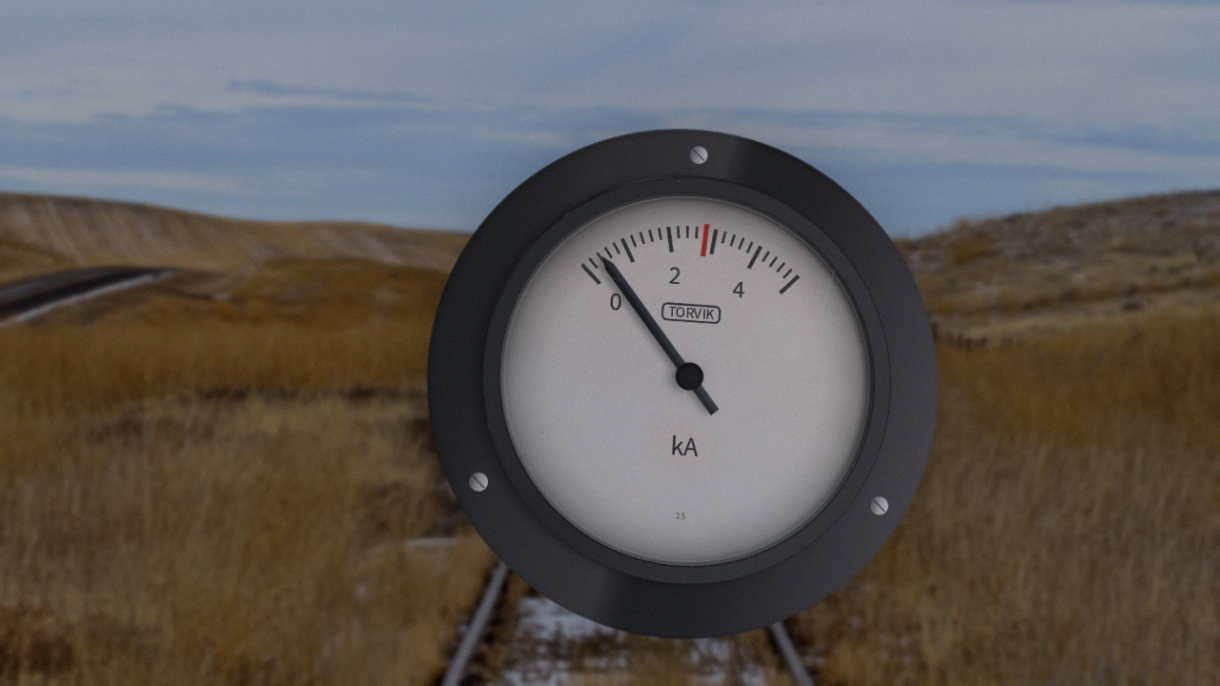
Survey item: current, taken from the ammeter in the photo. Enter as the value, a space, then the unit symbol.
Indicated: 0.4 kA
